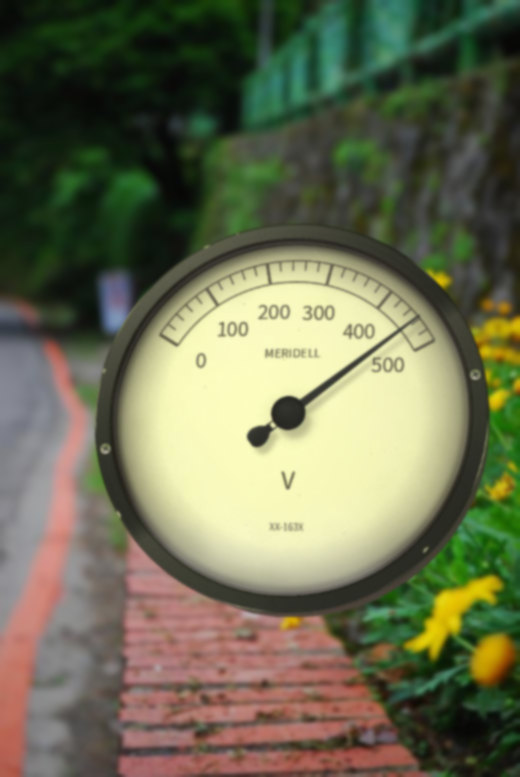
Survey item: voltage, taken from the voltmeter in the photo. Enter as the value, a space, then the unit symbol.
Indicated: 460 V
